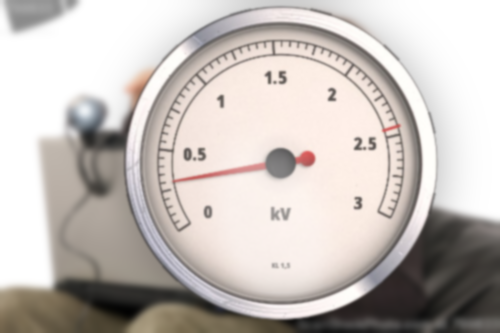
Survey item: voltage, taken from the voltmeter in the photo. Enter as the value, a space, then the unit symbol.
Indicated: 0.3 kV
